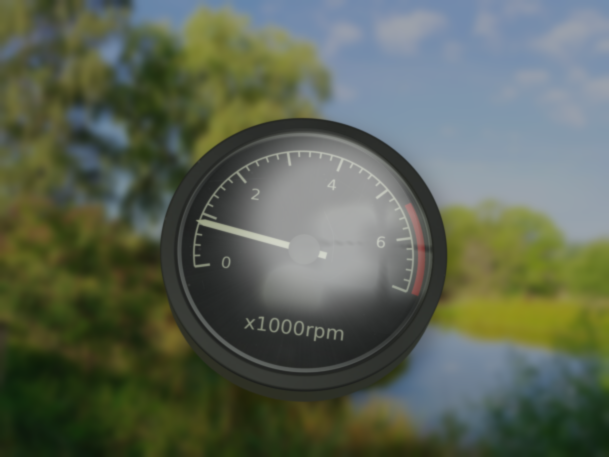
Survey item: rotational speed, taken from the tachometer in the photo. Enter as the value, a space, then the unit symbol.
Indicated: 800 rpm
